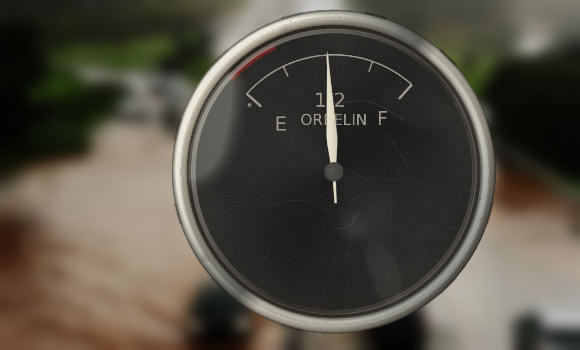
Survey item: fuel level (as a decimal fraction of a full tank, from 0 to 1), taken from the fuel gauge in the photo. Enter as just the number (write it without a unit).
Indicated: 0.5
